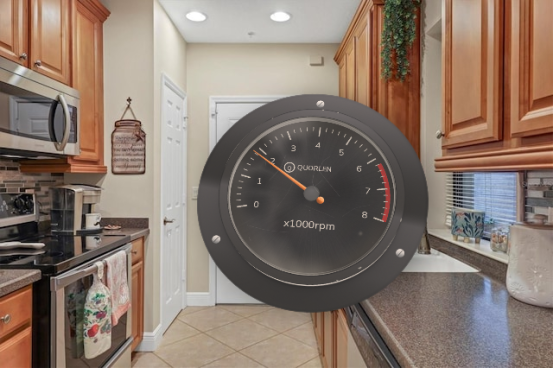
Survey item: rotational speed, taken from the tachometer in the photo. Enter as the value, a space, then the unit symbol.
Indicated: 1800 rpm
